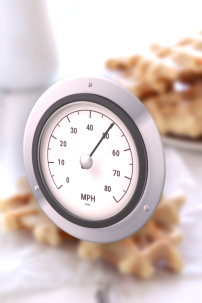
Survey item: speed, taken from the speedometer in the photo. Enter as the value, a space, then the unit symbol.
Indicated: 50 mph
